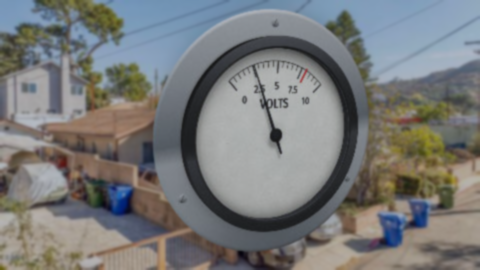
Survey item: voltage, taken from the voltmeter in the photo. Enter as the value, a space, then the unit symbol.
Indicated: 2.5 V
